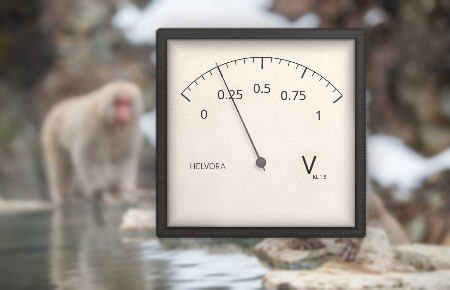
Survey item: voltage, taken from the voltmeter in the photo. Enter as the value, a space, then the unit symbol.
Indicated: 0.25 V
